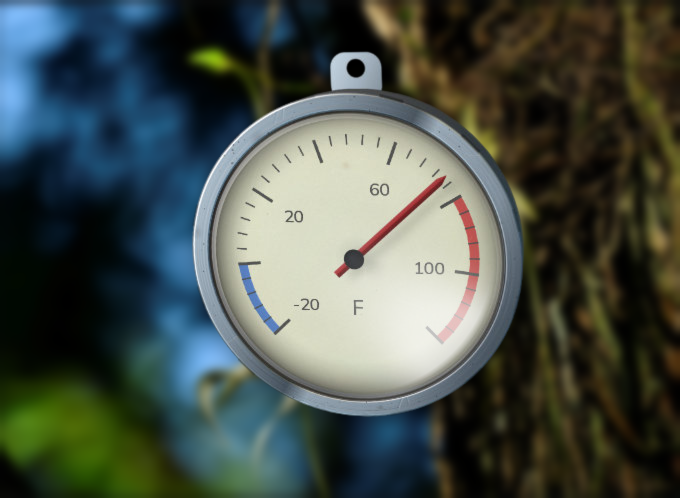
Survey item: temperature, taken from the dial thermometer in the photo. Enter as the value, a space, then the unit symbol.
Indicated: 74 °F
